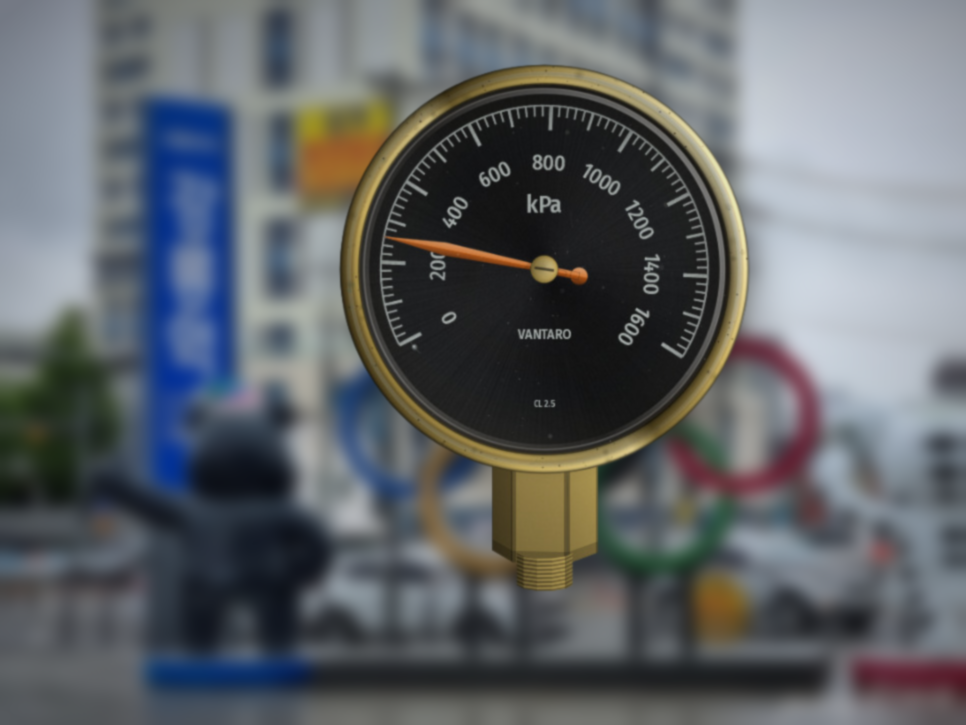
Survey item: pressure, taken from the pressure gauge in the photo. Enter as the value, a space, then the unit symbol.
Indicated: 260 kPa
